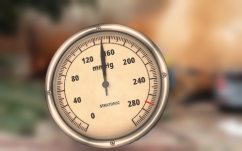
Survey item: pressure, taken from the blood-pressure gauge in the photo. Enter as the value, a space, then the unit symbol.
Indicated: 150 mmHg
